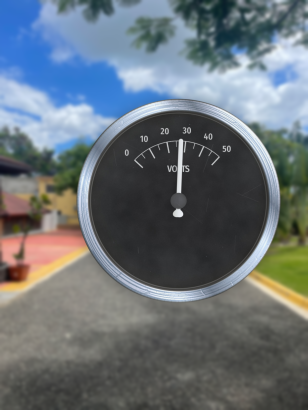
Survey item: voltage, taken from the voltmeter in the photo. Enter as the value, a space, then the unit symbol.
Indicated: 27.5 V
